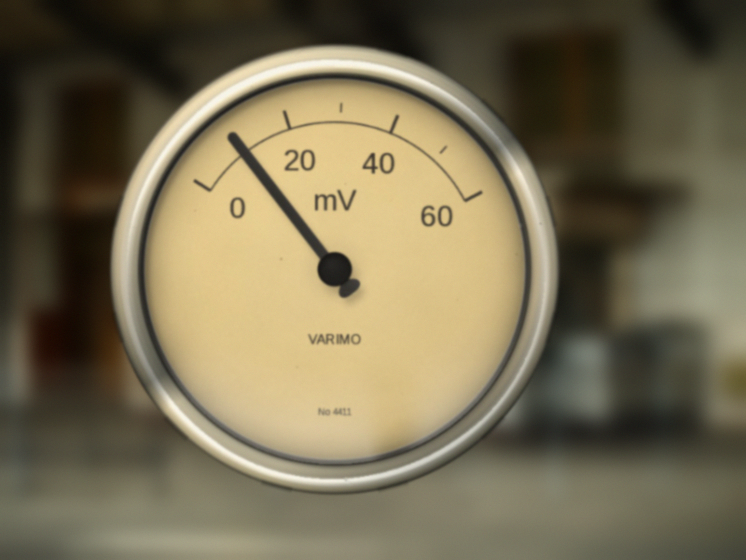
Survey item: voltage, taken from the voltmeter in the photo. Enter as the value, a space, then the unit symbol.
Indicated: 10 mV
